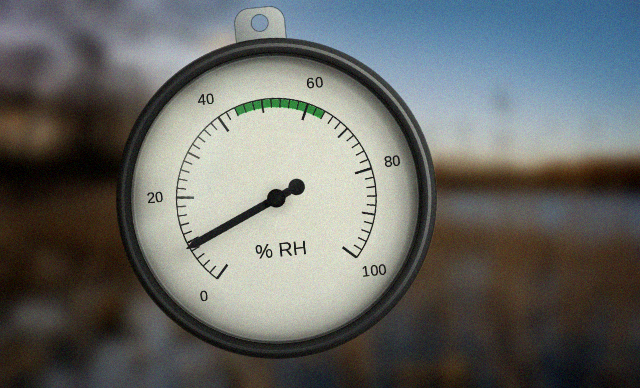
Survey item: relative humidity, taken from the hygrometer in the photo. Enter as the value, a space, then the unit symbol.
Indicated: 9 %
